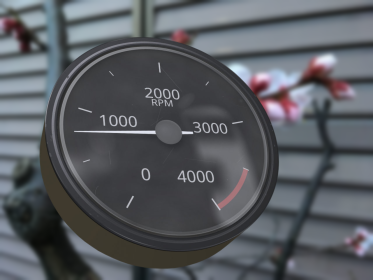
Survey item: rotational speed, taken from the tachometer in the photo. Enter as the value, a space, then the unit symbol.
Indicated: 750 rpm
